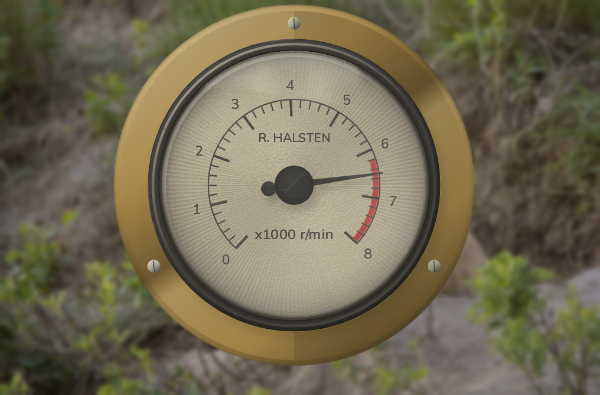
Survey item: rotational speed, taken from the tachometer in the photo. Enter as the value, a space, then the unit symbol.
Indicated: 6500 rpm
